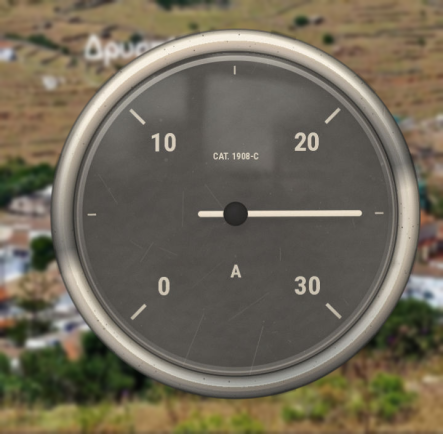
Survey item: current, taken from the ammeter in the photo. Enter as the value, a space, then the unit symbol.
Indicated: 25 A
